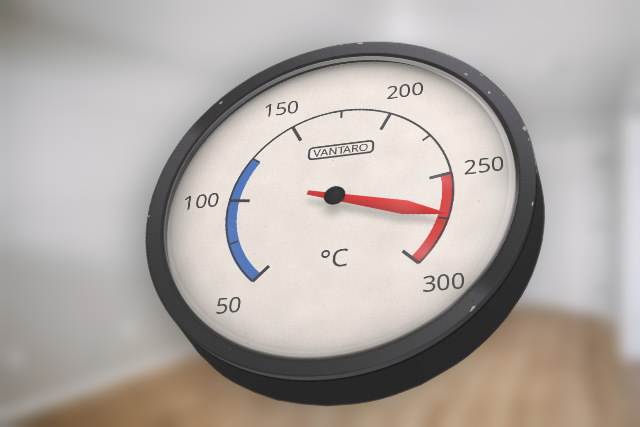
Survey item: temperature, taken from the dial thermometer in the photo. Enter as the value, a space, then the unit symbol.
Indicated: 275 °C
